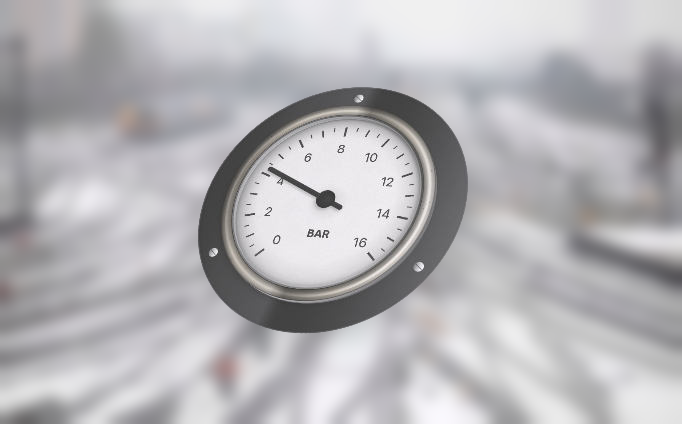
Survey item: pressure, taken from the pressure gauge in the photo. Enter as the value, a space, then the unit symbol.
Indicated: 4.25 bar
